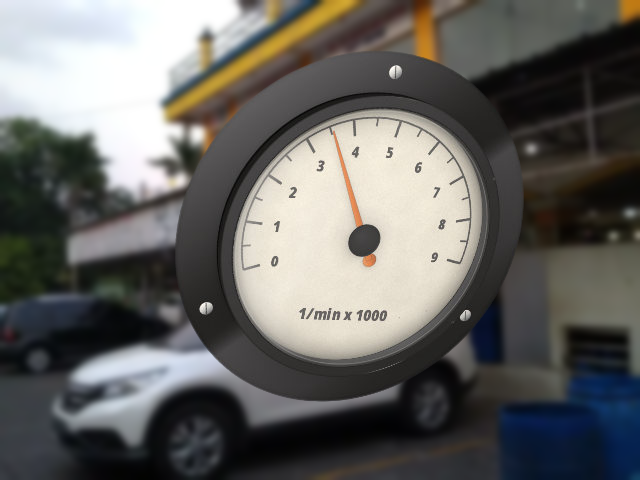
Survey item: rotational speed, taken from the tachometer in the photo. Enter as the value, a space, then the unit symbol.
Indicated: 3500 rpm
